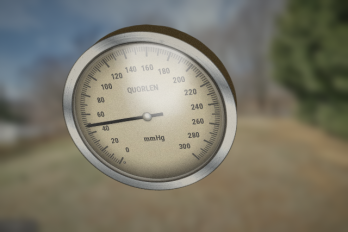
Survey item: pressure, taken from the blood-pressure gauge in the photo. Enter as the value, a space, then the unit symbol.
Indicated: 50 mmHg
